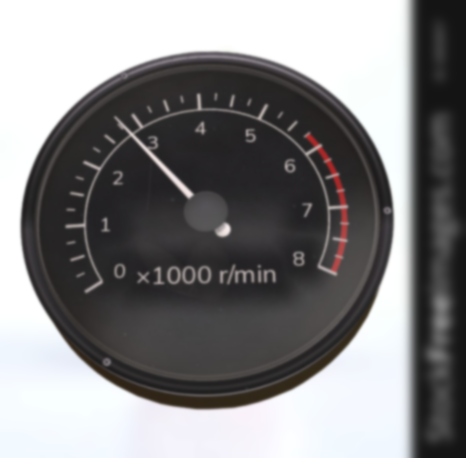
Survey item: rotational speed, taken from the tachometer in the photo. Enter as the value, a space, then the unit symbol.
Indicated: 2750 rpm
